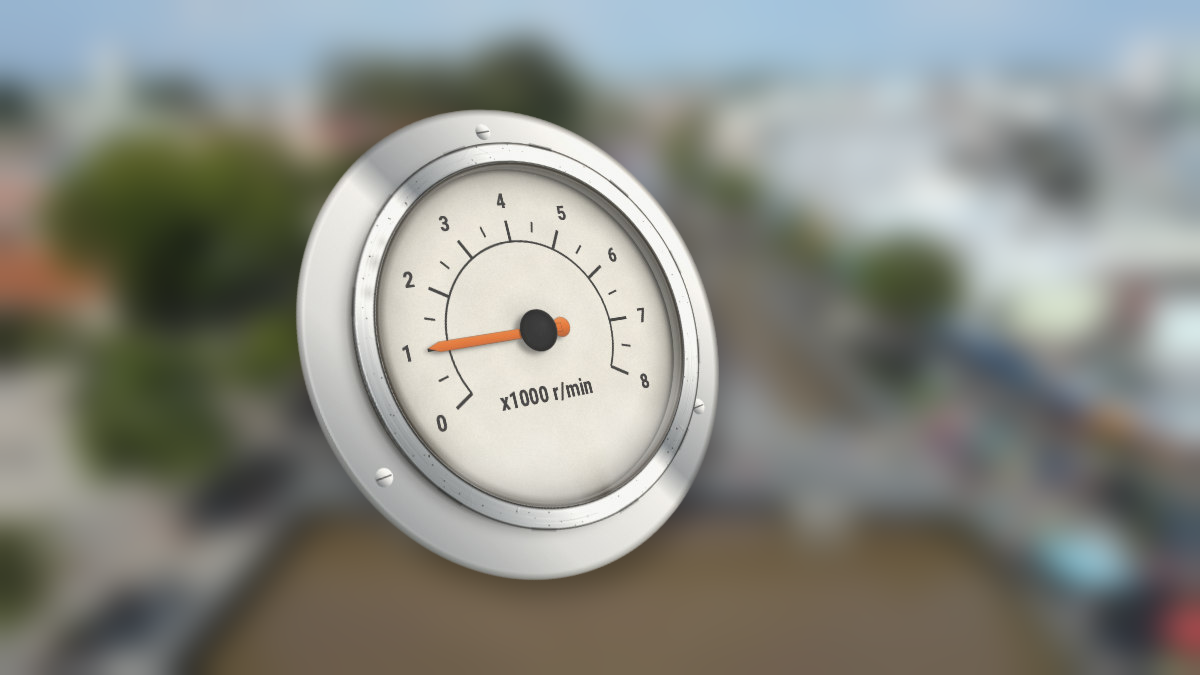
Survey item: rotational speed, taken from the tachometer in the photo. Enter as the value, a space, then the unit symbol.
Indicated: 1000 rpm
